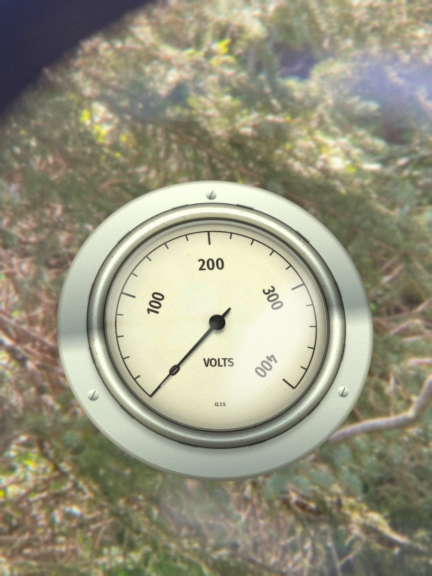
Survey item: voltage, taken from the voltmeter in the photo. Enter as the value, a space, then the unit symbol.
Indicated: 0 V
